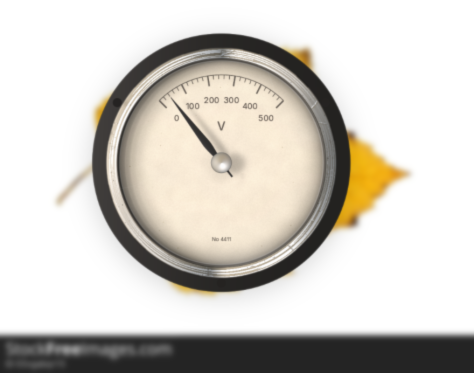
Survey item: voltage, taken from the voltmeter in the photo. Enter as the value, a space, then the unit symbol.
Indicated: 40 V
